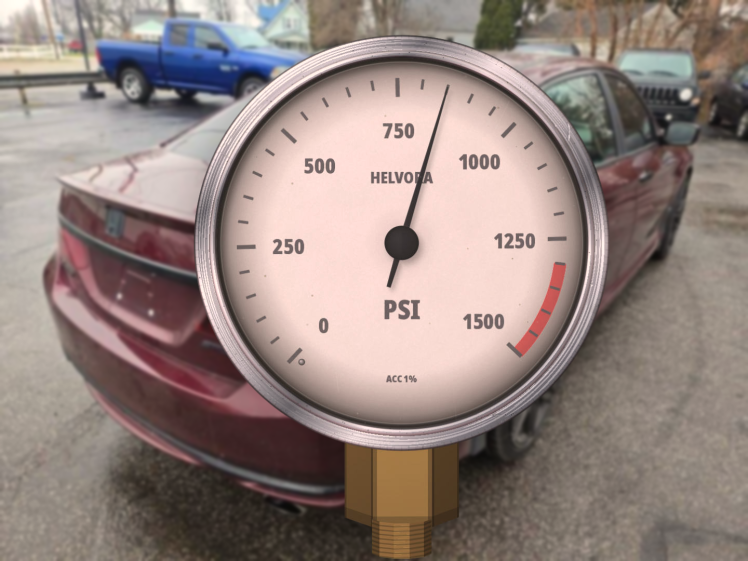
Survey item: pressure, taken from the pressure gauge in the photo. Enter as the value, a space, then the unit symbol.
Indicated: 850 psi
